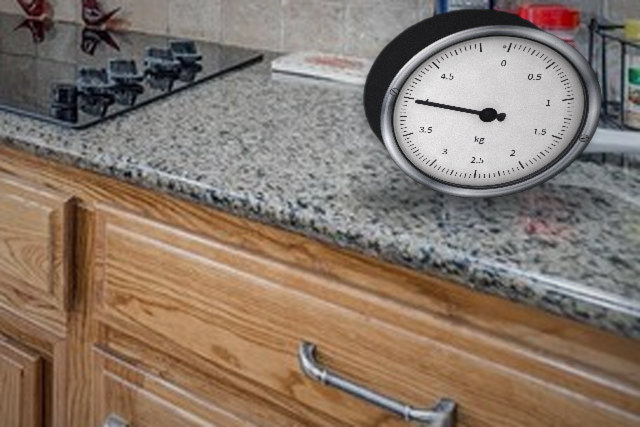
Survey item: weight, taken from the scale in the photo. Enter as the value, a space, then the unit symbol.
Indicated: 4 kg
